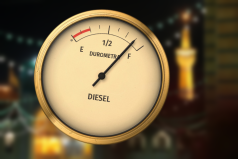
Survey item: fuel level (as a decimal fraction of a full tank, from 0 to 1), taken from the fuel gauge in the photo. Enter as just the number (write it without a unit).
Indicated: 0.875
